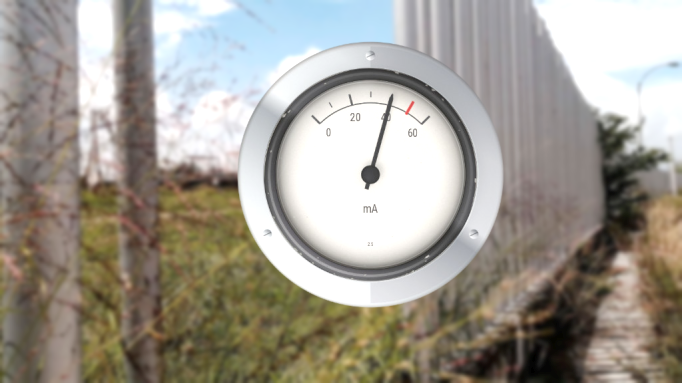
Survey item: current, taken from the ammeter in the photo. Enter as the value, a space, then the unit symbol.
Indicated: 40 mA
